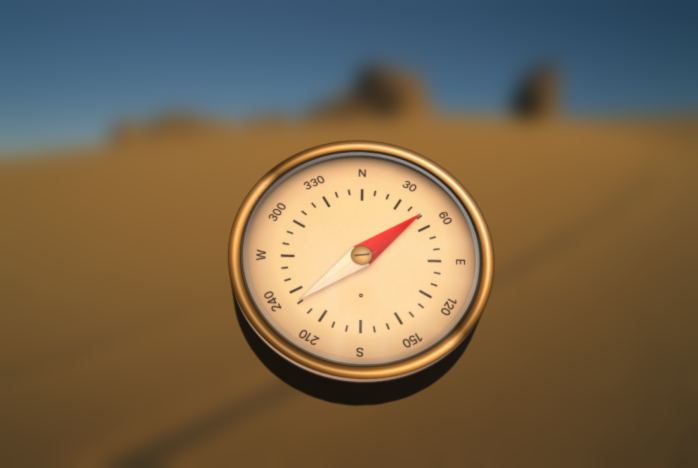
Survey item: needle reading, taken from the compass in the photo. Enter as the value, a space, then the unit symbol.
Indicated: 50 °
